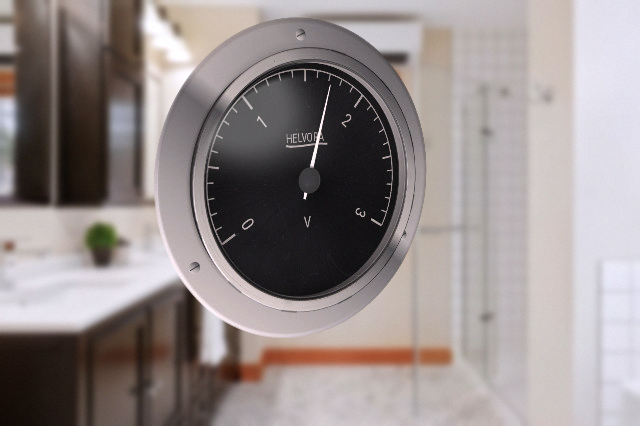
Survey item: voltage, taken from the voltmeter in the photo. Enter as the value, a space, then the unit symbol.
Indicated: 1.7 V
